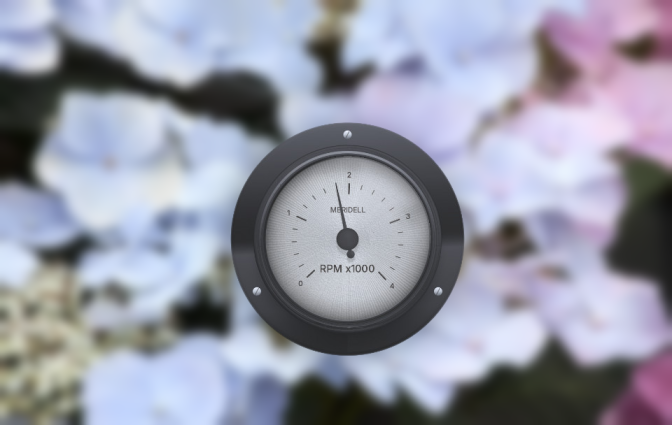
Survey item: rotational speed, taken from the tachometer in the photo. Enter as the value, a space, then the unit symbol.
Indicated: 1800 rpm
